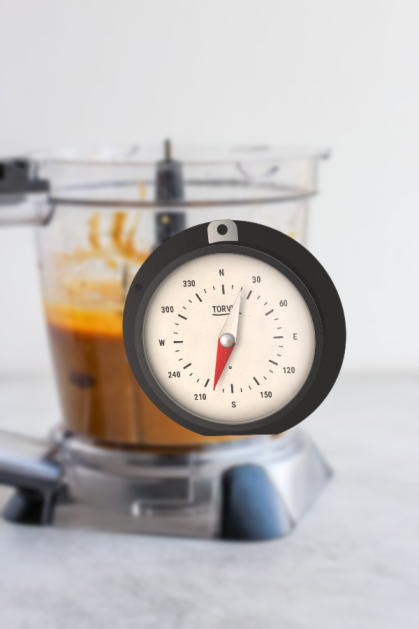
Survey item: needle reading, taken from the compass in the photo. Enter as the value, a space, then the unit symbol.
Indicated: 200 °
